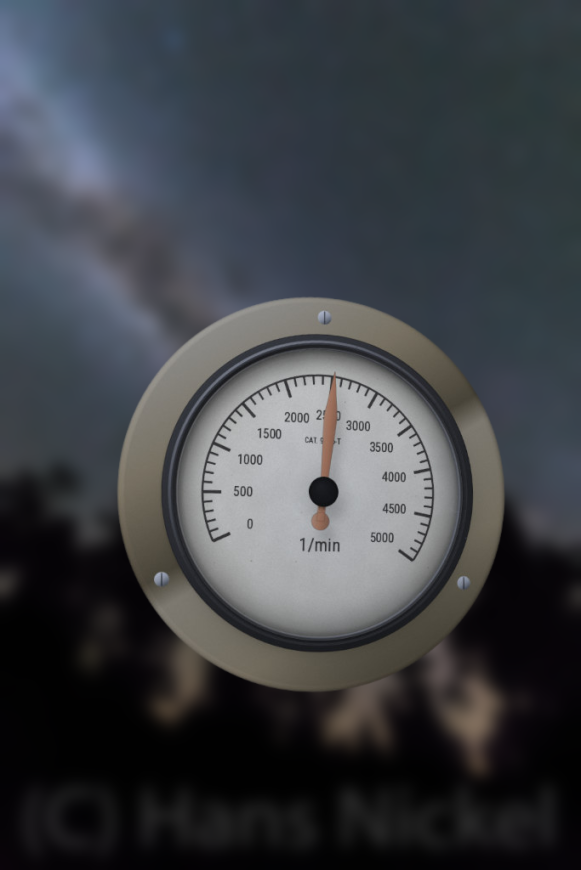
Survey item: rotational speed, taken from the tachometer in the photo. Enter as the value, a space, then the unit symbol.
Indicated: 2500 rpm
